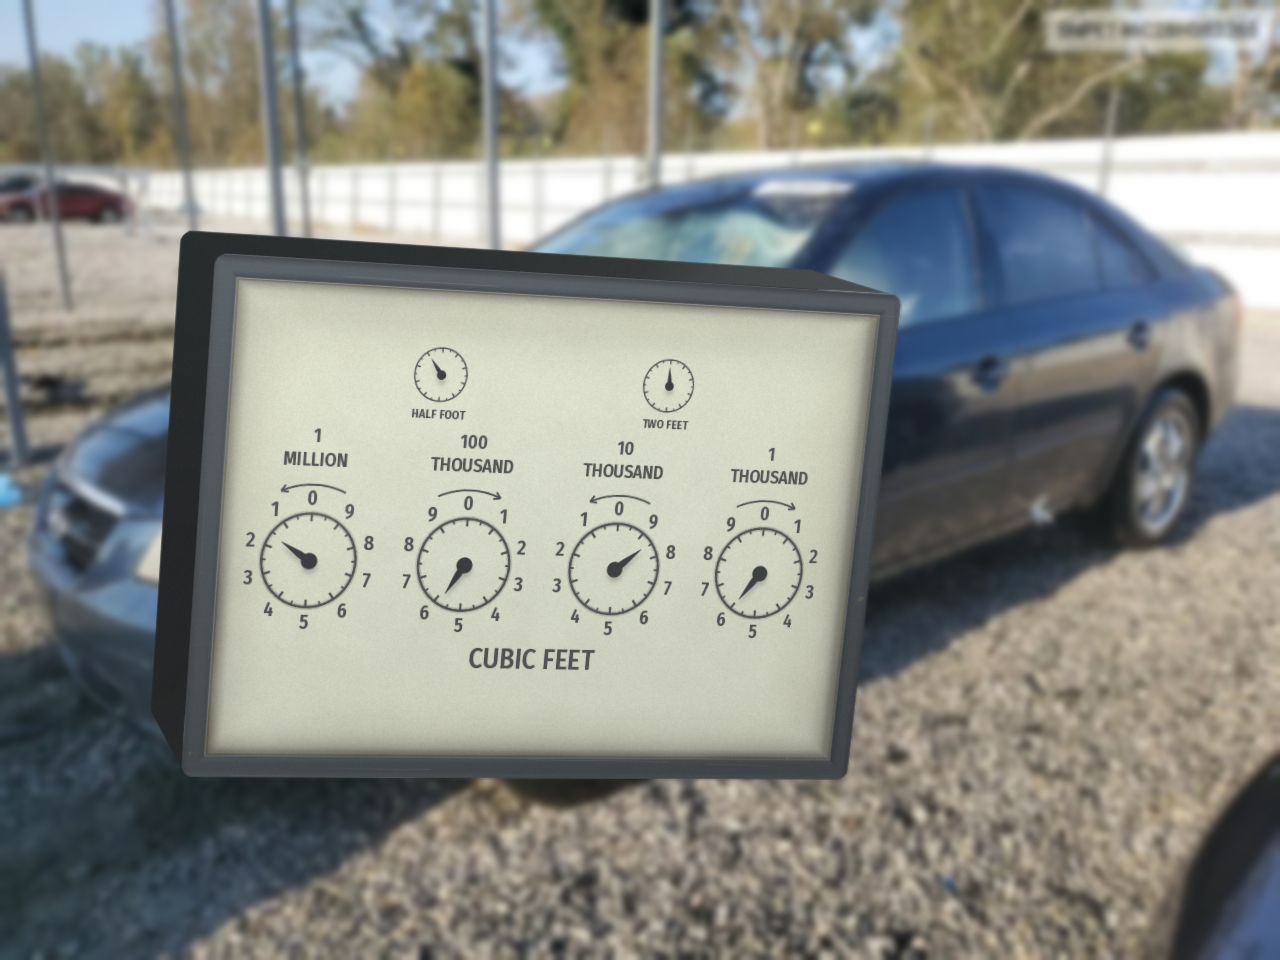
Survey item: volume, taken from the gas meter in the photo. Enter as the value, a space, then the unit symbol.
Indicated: 158600 ft³
